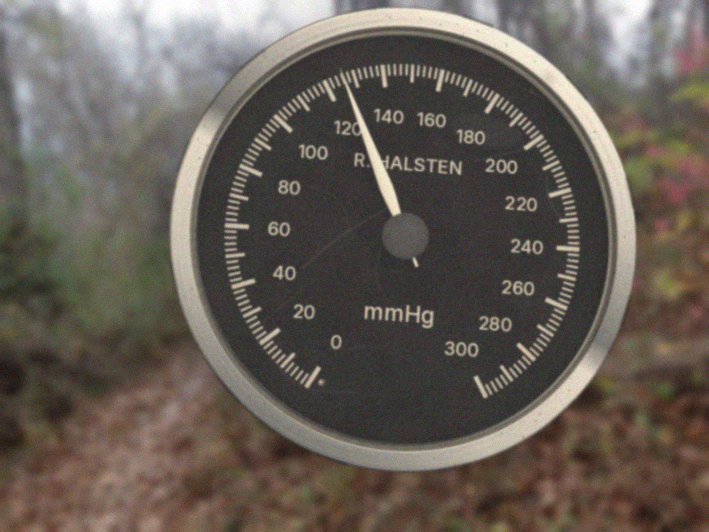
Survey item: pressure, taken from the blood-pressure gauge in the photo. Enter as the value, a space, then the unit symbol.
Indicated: 126 mmHg
